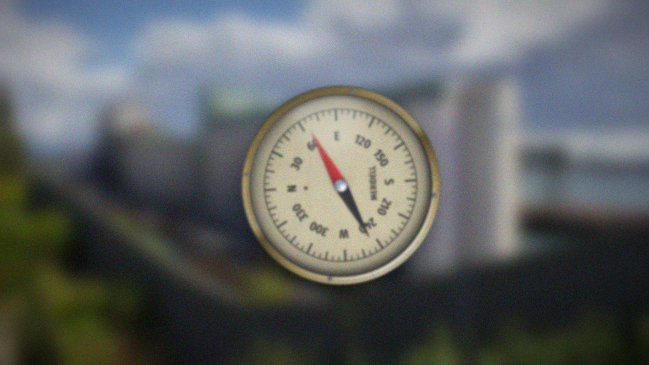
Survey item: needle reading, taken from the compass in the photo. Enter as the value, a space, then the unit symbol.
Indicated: 65 °
